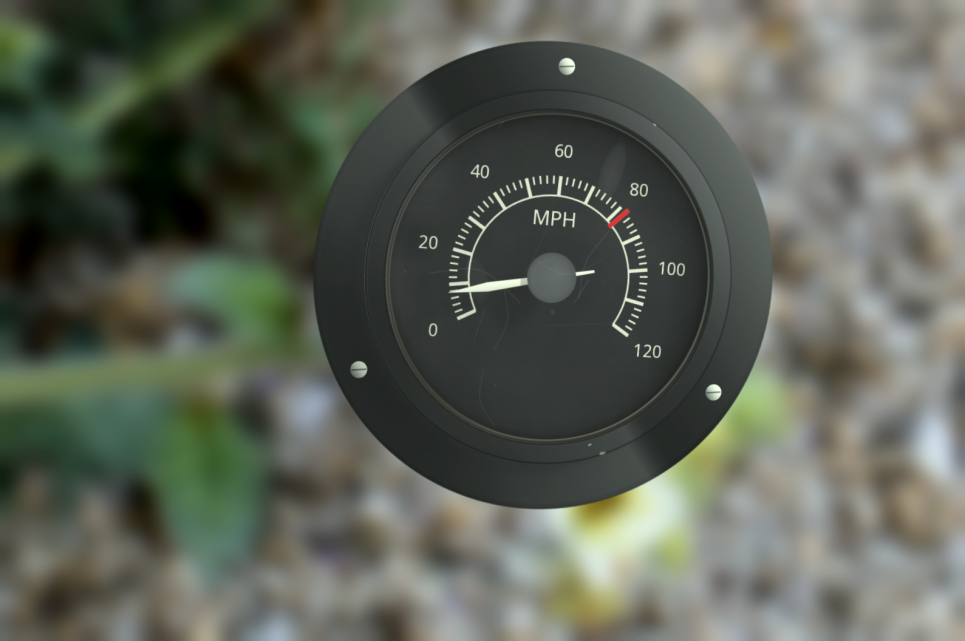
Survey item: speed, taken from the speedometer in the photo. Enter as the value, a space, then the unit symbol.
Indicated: 8 mph
